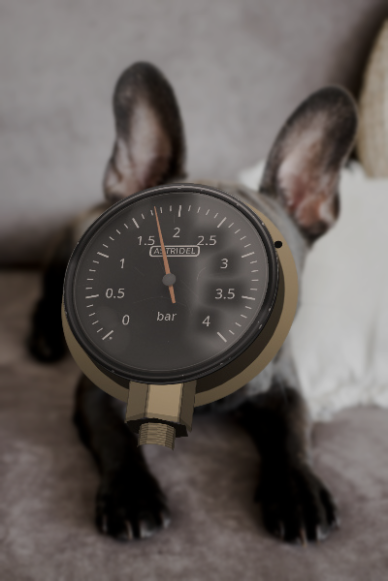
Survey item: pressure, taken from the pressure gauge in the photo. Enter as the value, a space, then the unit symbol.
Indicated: 1.75 bar
